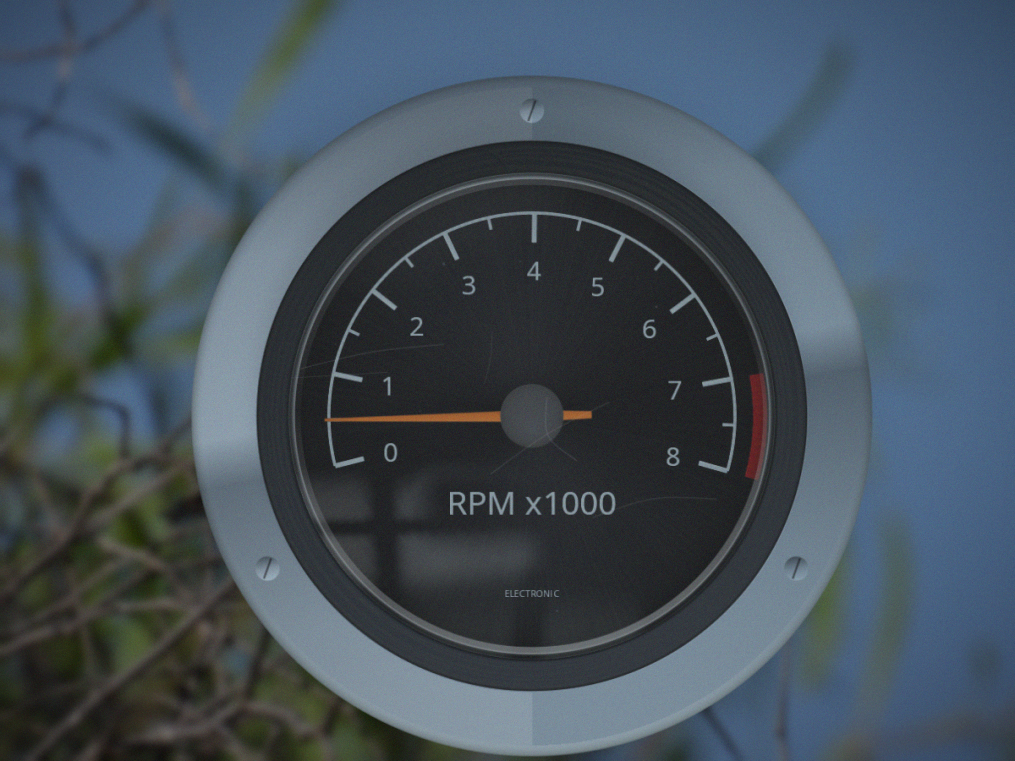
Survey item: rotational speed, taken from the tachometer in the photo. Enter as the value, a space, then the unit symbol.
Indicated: 500 rpm
